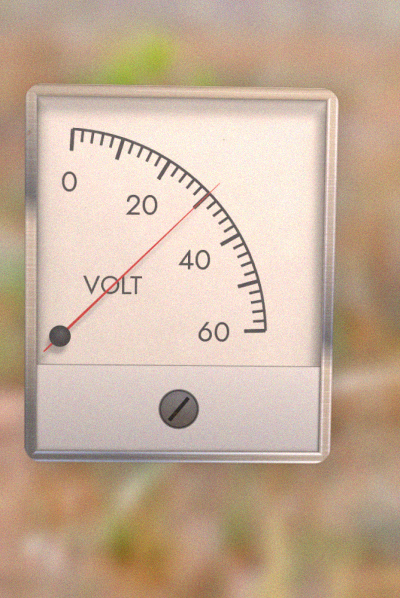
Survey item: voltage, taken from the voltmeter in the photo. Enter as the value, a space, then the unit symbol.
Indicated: 30 V
